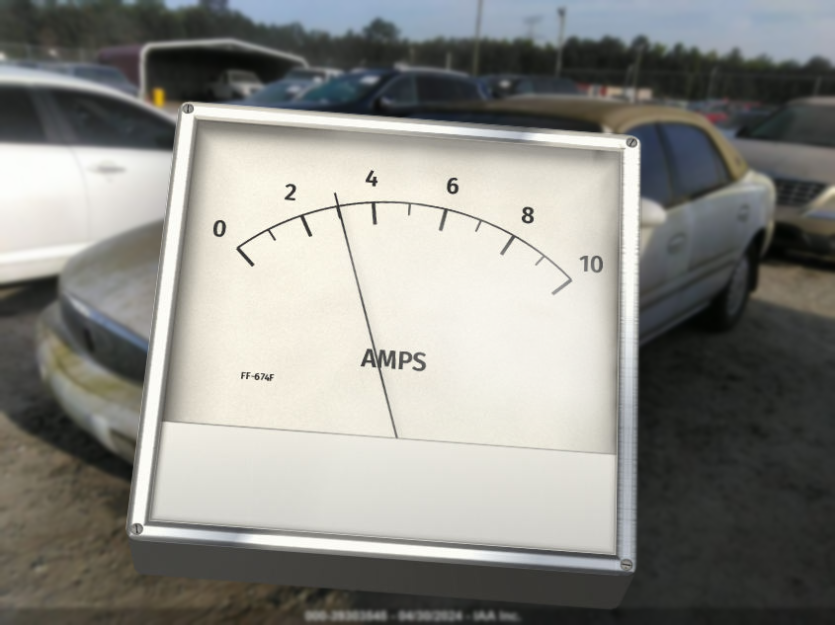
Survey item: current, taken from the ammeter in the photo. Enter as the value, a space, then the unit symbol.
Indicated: 3 A
